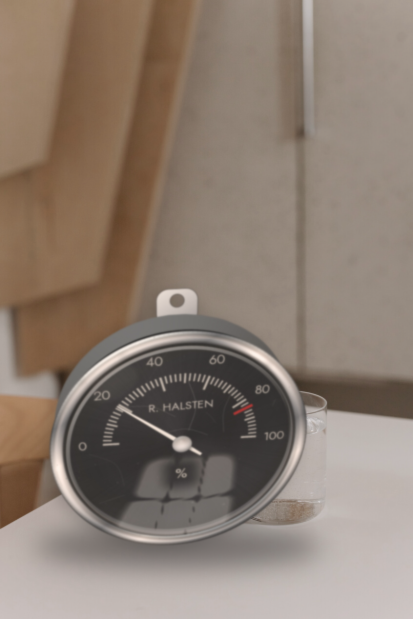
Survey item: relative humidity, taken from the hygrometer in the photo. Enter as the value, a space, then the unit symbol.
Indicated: 20 %
